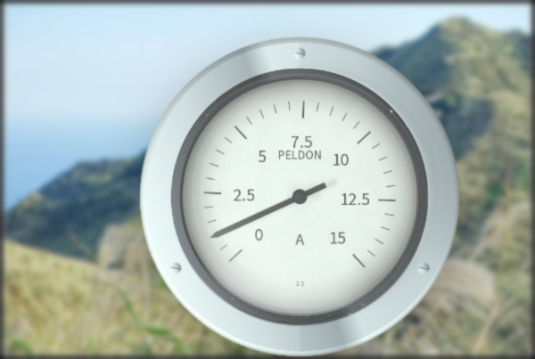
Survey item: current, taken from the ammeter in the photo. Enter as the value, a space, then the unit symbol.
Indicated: 1 A
